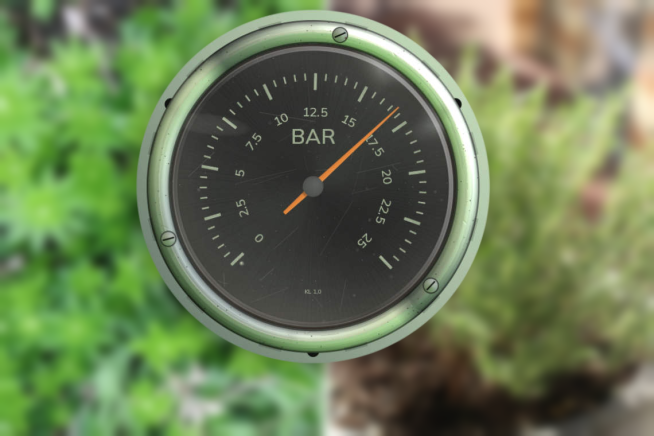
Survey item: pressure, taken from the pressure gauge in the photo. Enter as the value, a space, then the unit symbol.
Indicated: 16.75 bar
